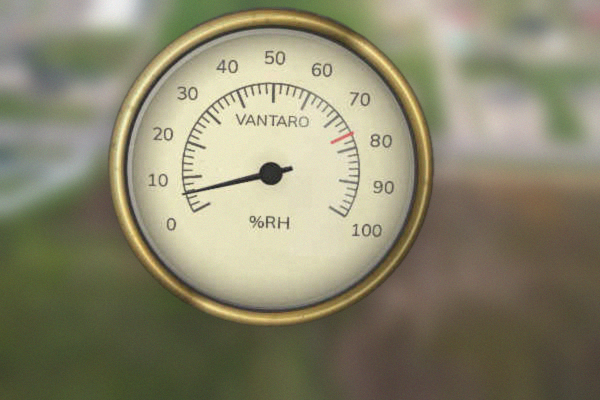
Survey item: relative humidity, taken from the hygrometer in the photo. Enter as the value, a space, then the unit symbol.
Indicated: 6 %
